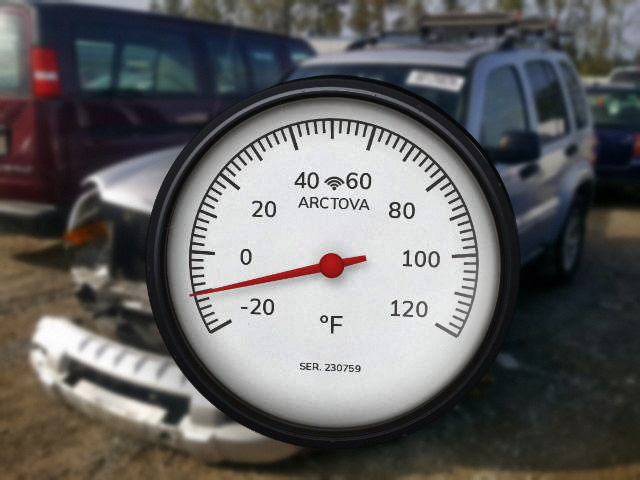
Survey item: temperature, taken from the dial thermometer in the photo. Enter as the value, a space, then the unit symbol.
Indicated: -10 °F
